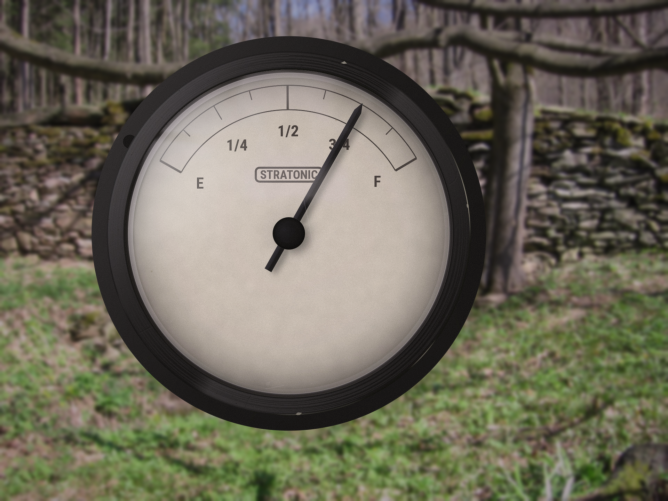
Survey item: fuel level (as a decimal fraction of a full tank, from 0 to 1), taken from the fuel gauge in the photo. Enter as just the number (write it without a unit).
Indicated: 0.75
